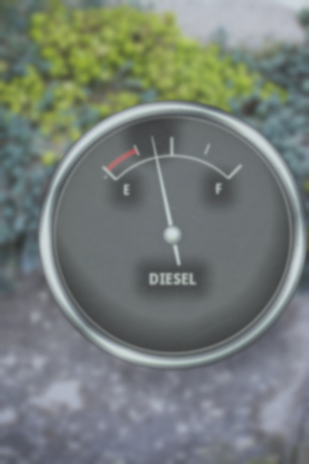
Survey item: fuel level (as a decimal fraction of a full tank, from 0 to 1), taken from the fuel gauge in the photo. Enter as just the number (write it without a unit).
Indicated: 0.375
